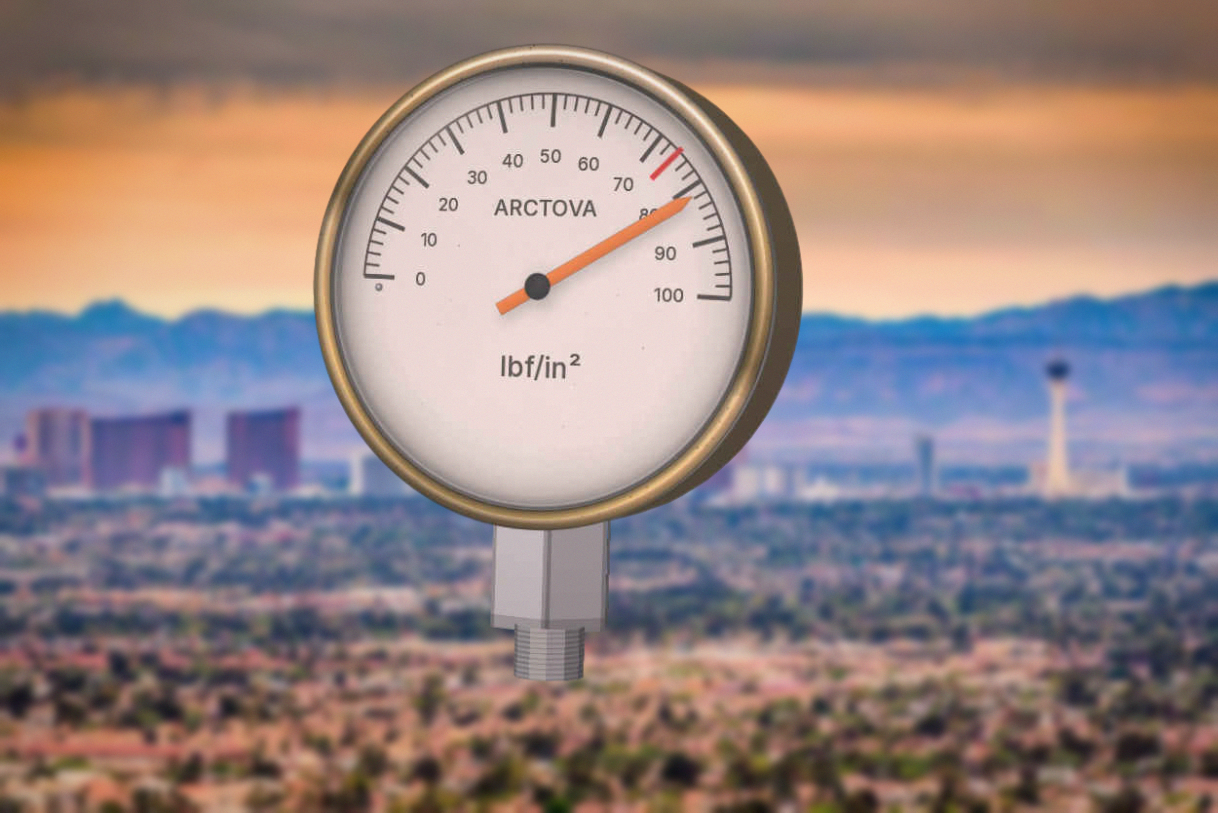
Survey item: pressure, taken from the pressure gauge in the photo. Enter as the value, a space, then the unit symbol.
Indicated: 82 psi
